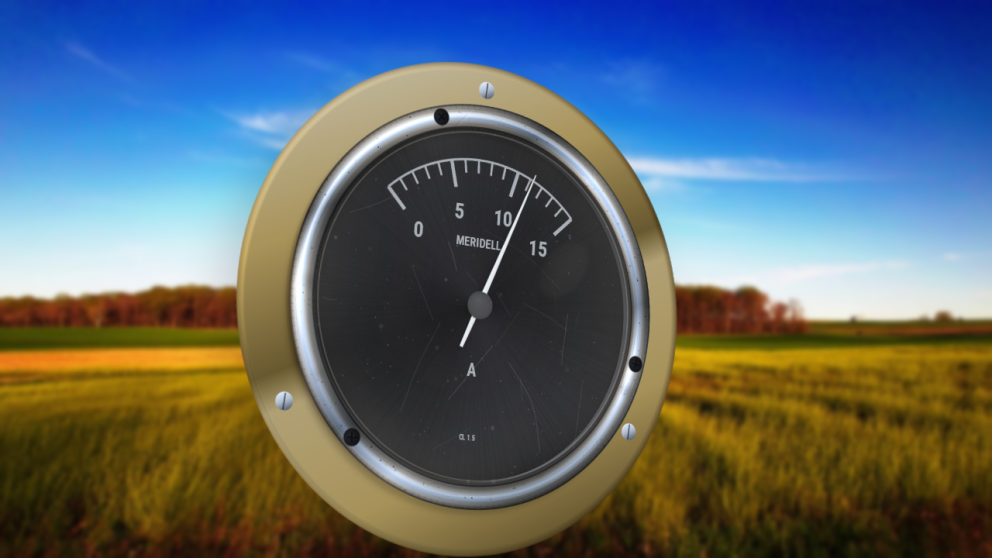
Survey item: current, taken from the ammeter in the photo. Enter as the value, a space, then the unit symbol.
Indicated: 11 A
